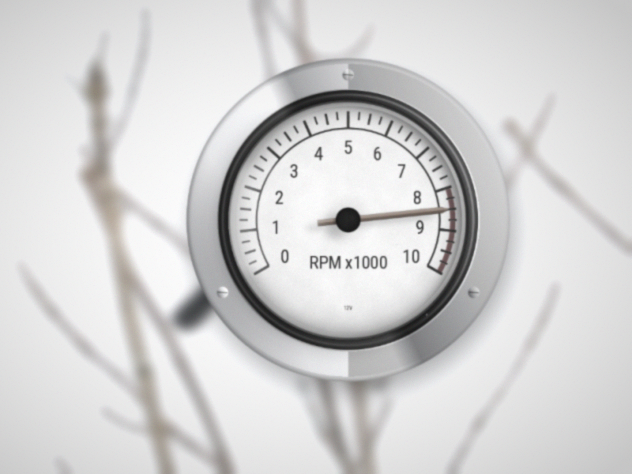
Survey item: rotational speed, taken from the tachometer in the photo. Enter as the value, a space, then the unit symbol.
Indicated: 8500 rpm
